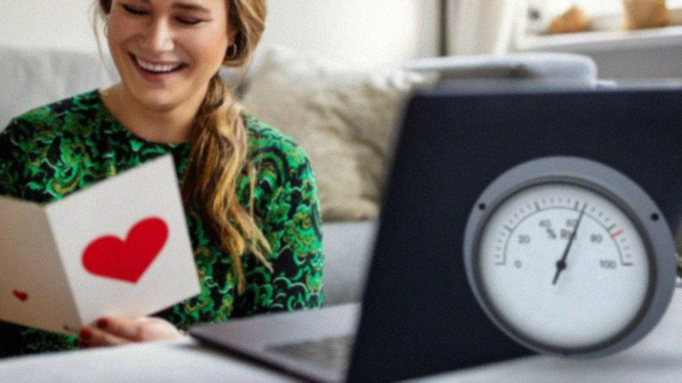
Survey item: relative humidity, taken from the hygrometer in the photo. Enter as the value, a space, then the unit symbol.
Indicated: 64 %
